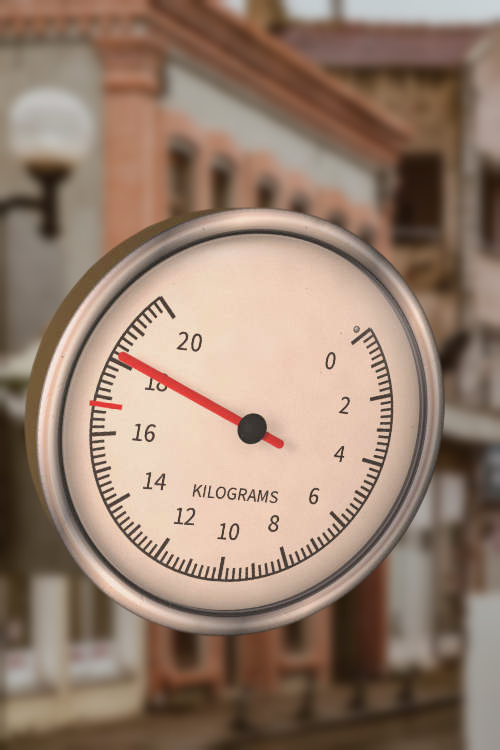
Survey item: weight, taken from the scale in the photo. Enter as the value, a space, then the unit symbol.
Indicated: 18.2 kg
